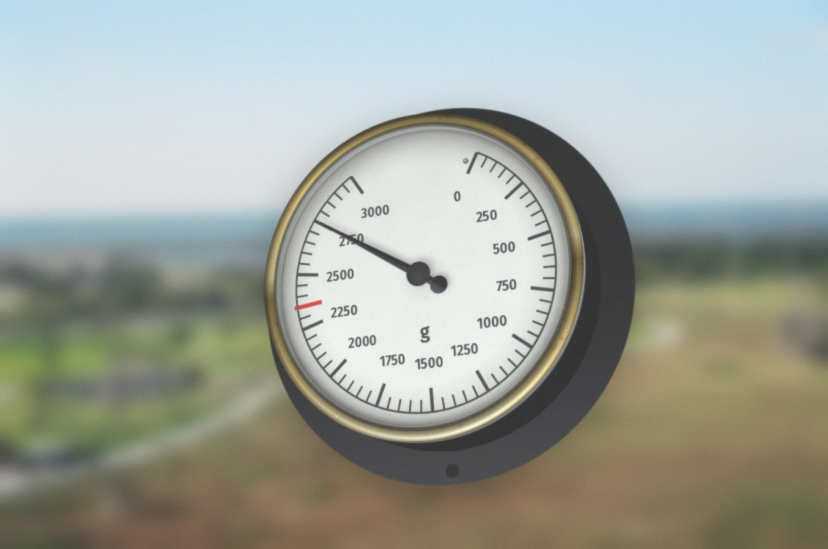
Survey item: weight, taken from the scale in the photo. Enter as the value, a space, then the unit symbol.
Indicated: 2750 g
